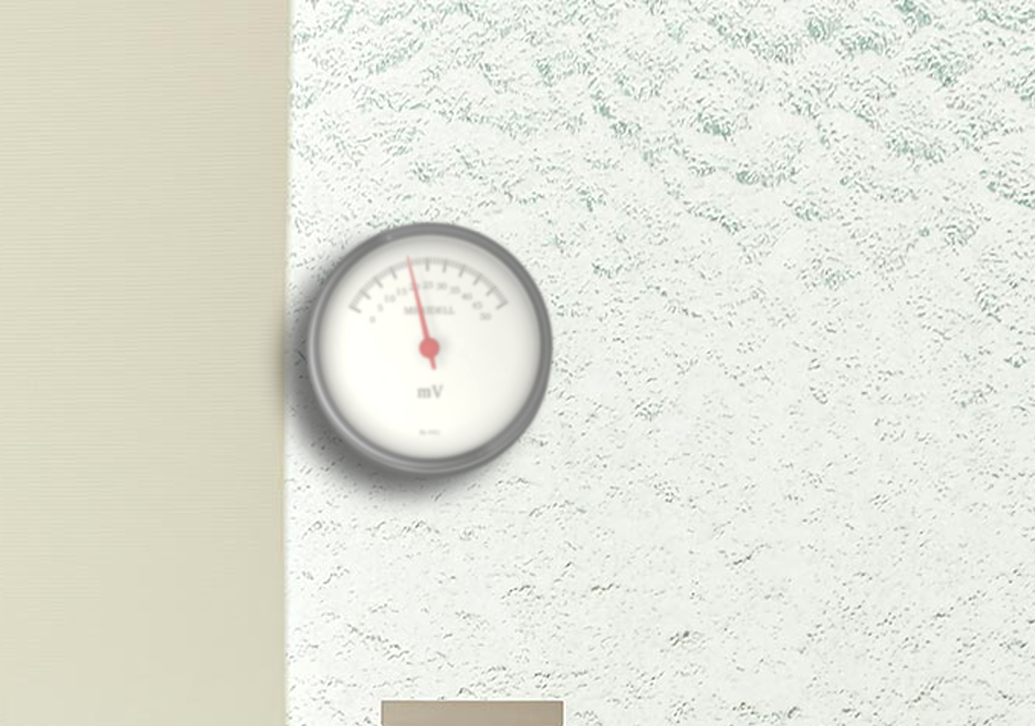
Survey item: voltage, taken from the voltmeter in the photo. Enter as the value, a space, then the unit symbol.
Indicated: 20 mV
